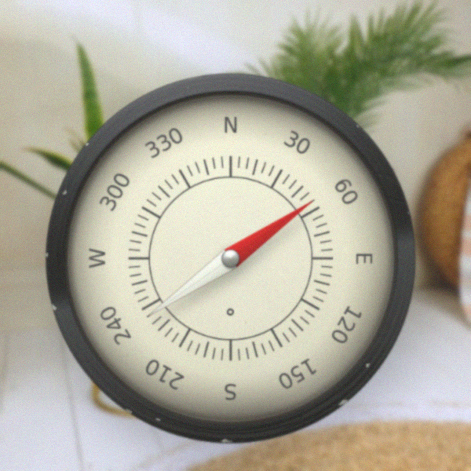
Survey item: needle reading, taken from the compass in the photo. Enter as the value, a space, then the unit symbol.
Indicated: 55 °
